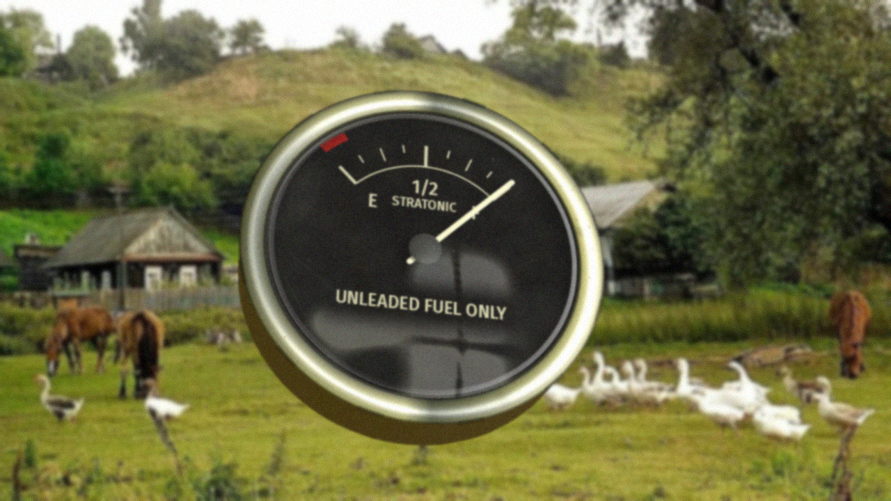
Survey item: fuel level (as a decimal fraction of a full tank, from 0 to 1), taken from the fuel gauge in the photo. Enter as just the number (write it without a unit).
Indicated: 1
